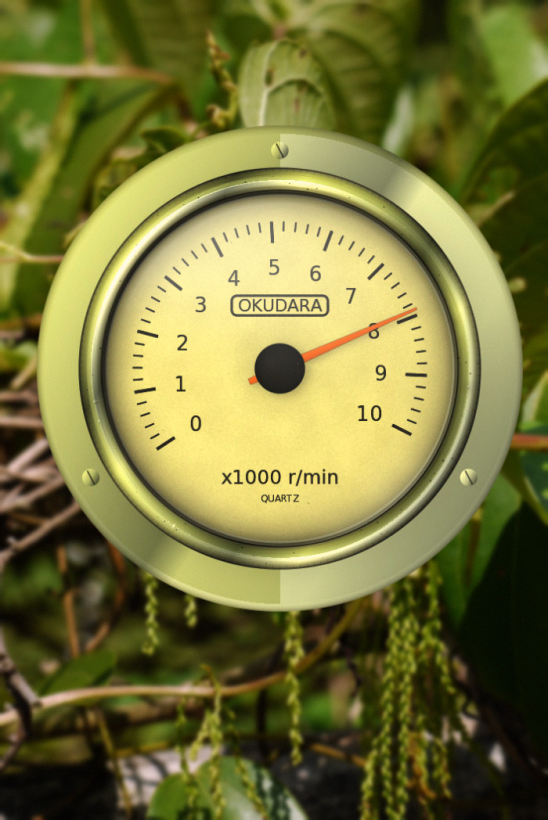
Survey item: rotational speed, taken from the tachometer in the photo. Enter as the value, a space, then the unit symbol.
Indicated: 7900 rpm
